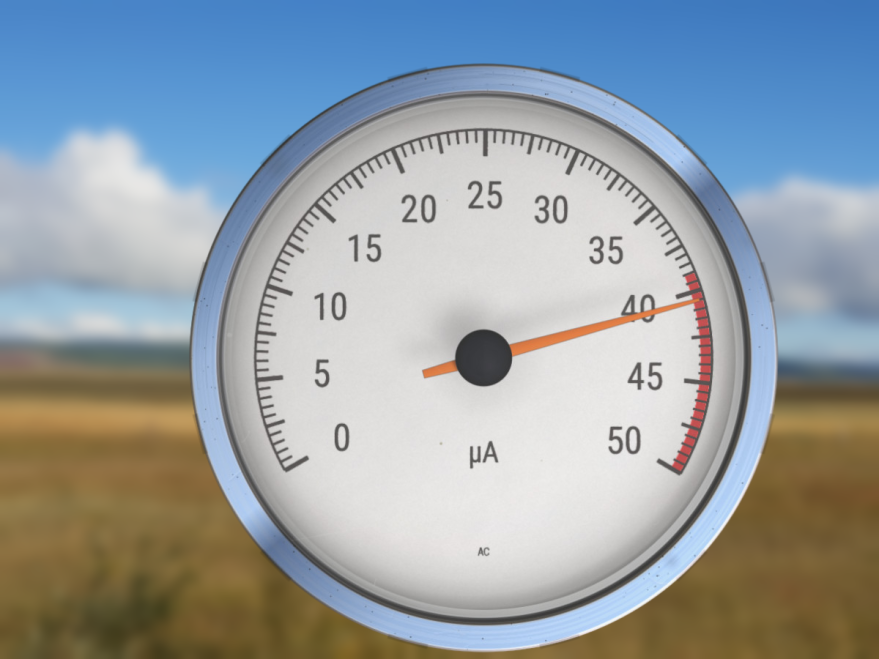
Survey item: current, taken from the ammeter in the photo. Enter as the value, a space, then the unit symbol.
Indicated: 40.5 µA
